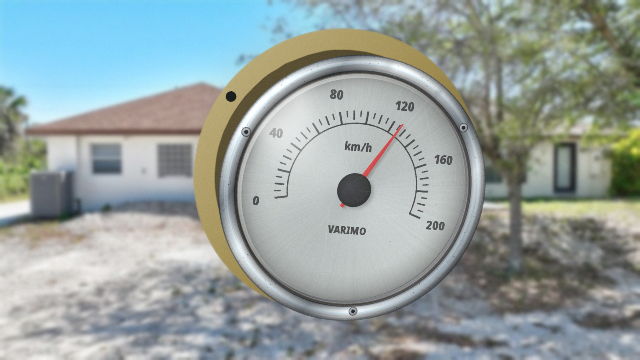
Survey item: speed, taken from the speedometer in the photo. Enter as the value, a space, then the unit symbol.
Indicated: 125 km/h
